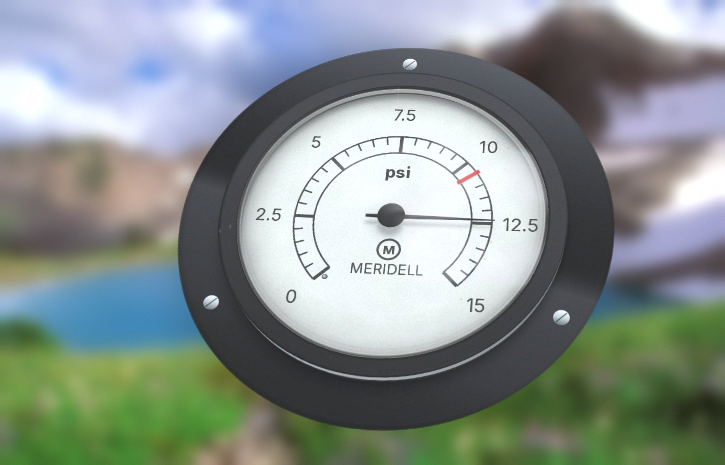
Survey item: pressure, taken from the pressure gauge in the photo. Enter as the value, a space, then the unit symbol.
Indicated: 12.5 psi
